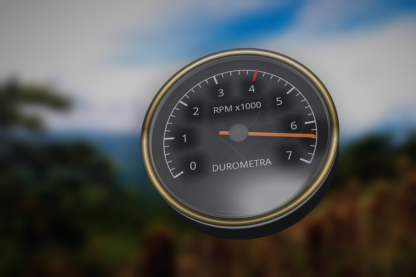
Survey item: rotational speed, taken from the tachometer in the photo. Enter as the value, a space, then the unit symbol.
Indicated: 6400 rpm
